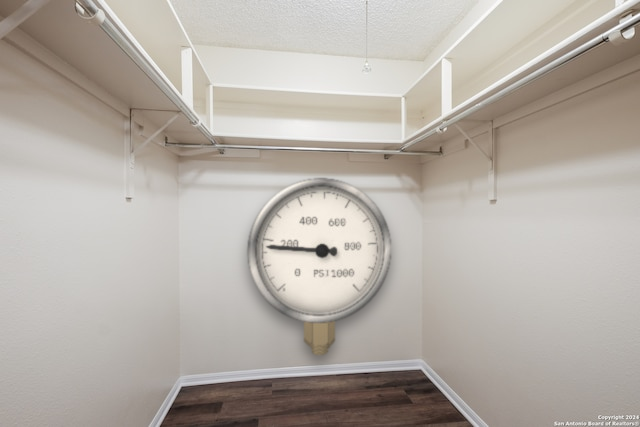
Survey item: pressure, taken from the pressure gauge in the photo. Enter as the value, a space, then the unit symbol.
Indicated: 175 psi
